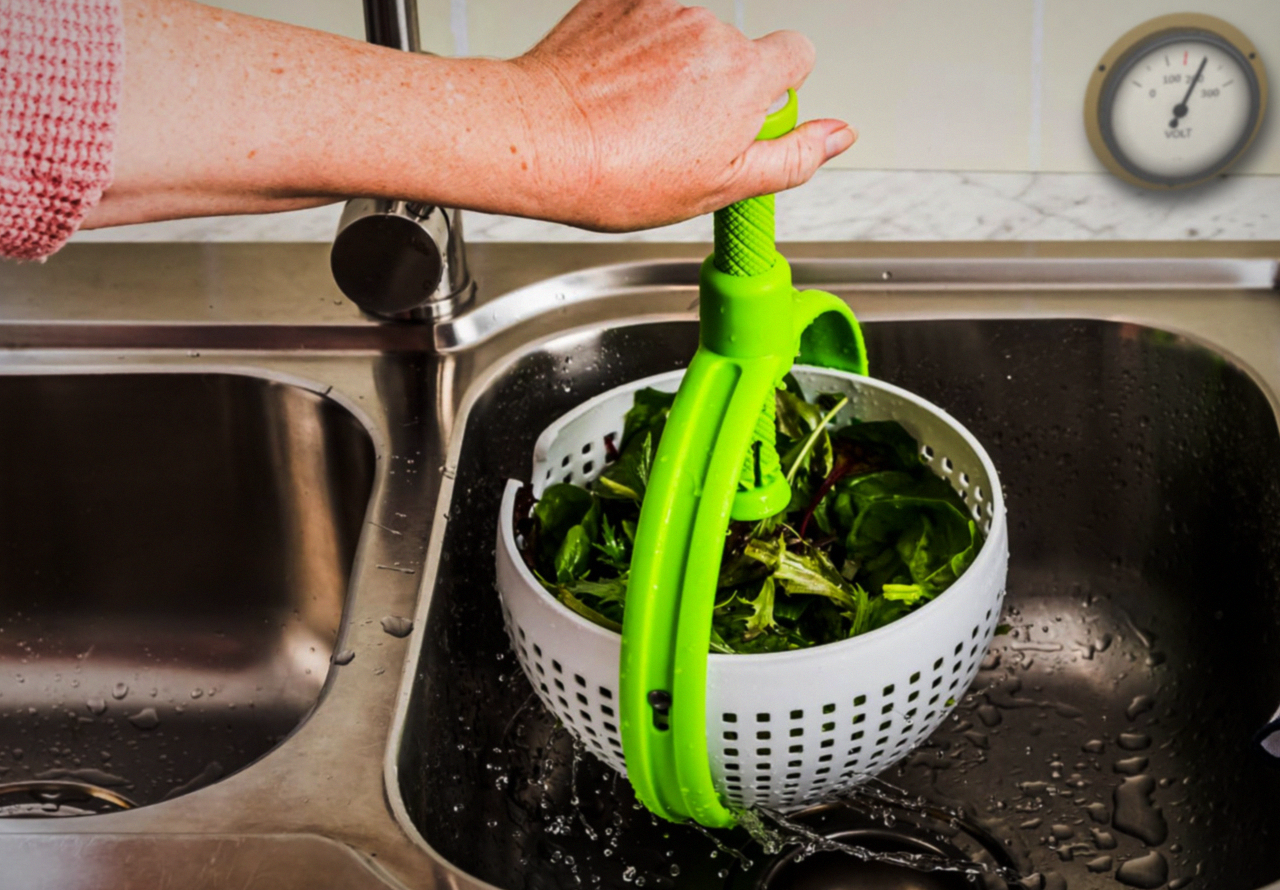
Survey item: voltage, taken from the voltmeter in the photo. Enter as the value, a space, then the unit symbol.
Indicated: 200 V
